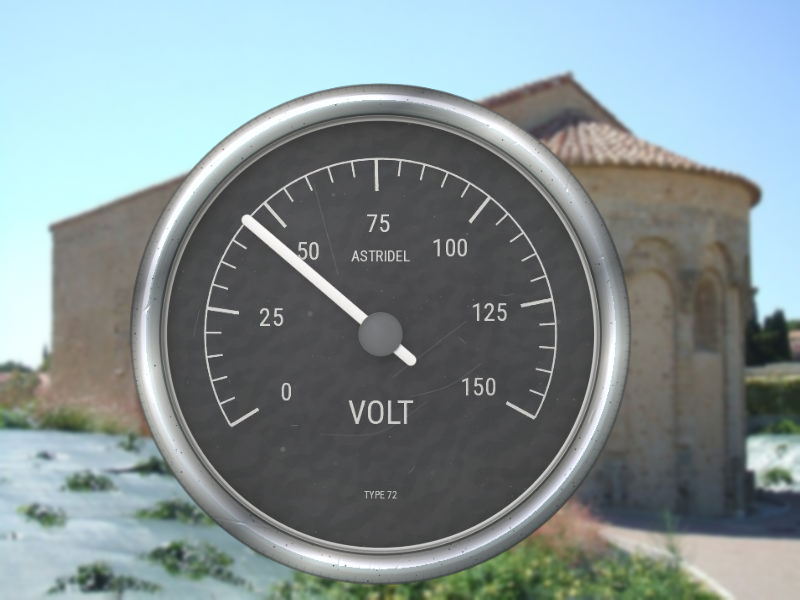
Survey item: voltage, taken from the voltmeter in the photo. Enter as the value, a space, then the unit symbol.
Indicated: 45 V
